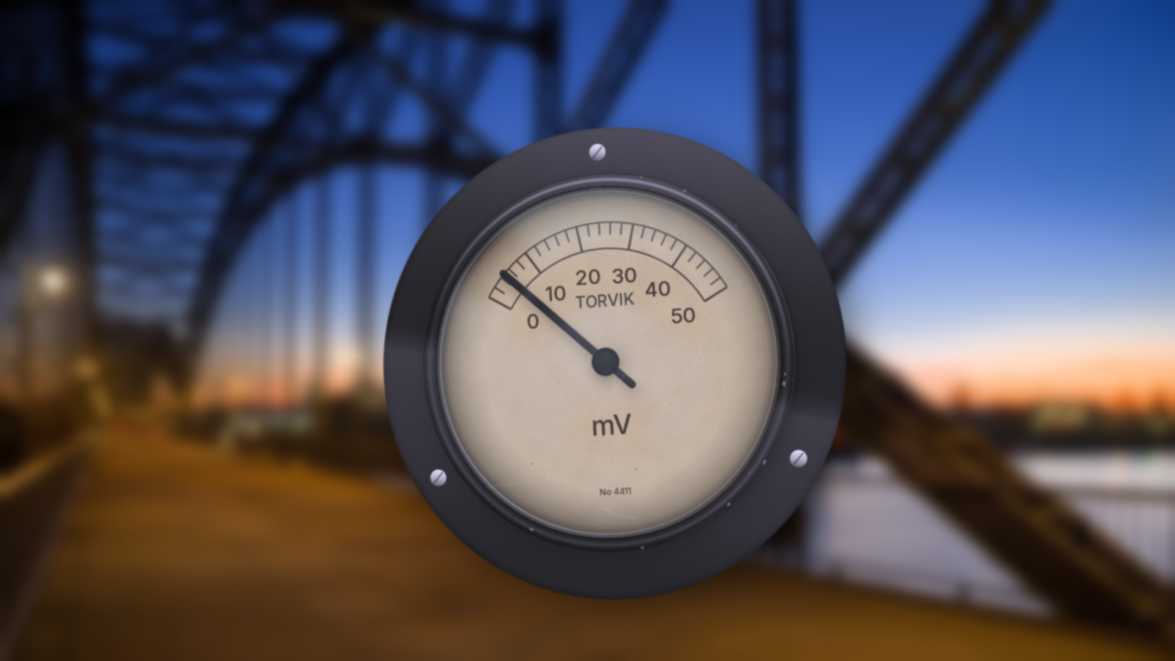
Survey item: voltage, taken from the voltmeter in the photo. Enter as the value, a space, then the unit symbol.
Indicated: 5 mV
